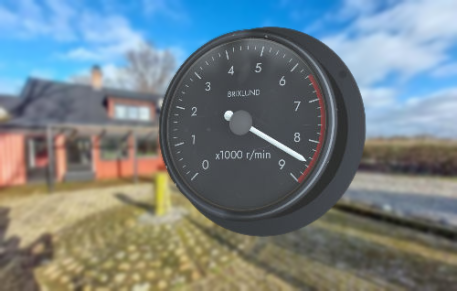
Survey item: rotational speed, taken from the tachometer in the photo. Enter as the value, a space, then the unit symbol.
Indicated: 8500 rpm
